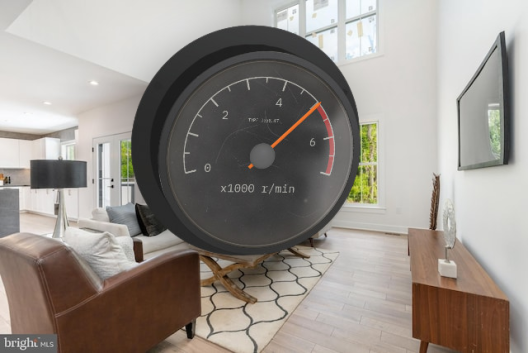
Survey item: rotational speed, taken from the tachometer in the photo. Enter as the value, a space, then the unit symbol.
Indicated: 5000 rpm
